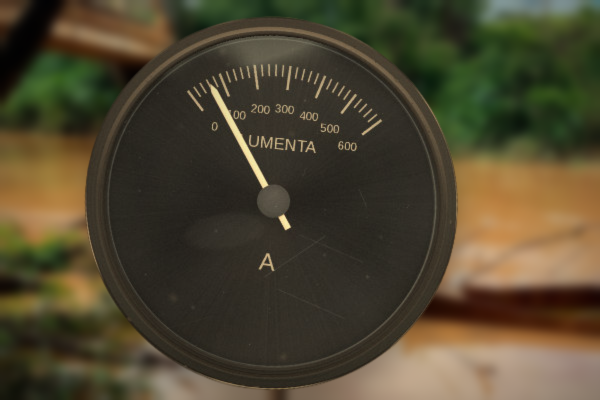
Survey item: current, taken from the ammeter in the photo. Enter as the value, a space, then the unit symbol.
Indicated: 60 A
